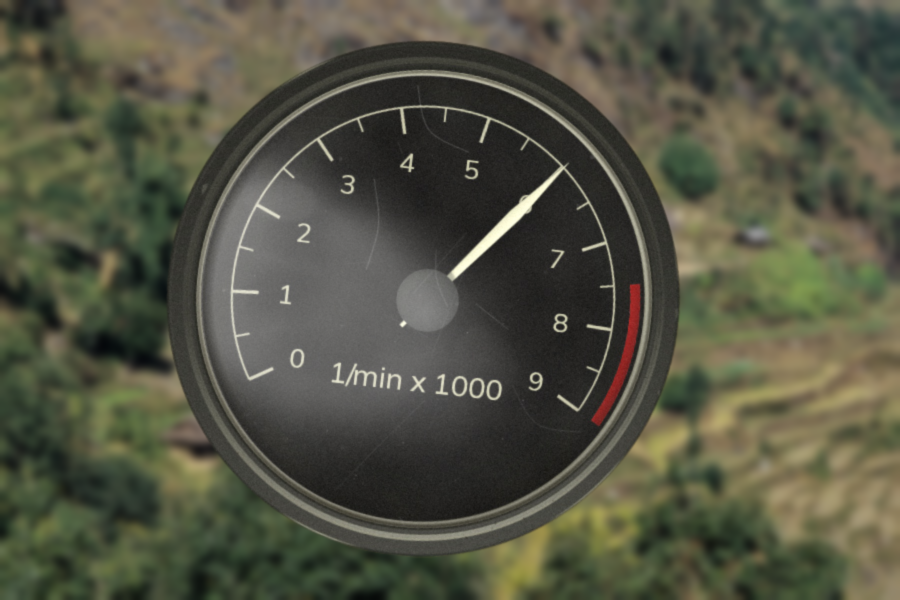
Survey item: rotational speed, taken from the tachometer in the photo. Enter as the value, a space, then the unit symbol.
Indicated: 6000 rpm
